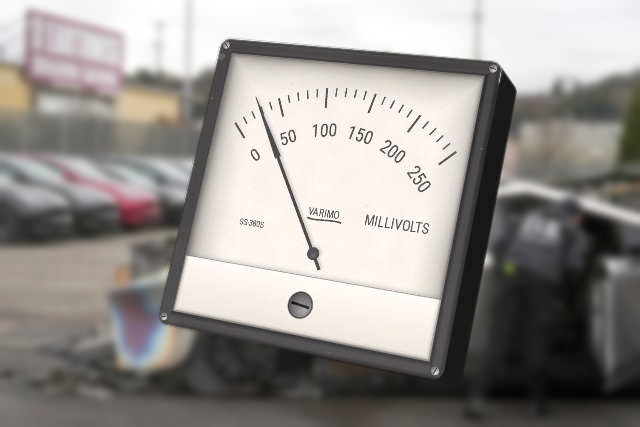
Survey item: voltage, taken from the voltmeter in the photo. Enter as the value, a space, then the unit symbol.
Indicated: 30 mV
